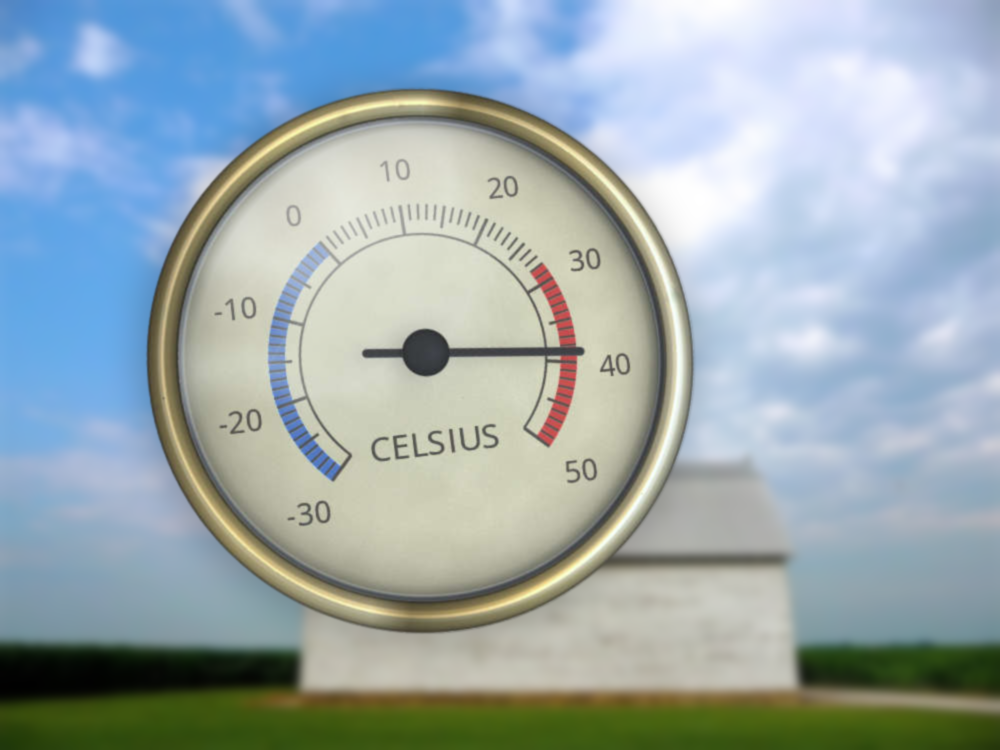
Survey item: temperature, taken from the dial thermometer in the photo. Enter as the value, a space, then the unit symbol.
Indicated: 39 °C
